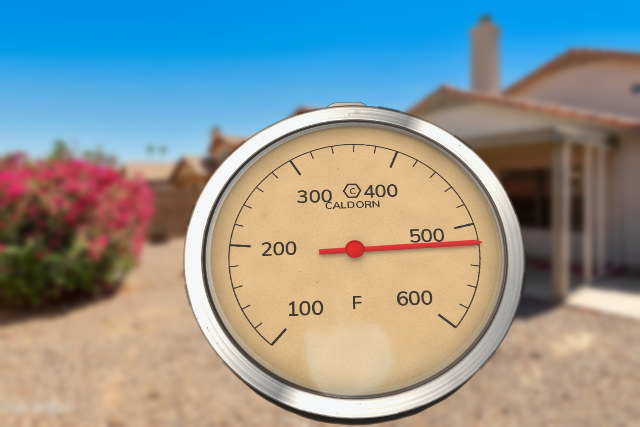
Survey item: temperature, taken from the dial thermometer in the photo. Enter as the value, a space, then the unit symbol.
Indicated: 520 °F
